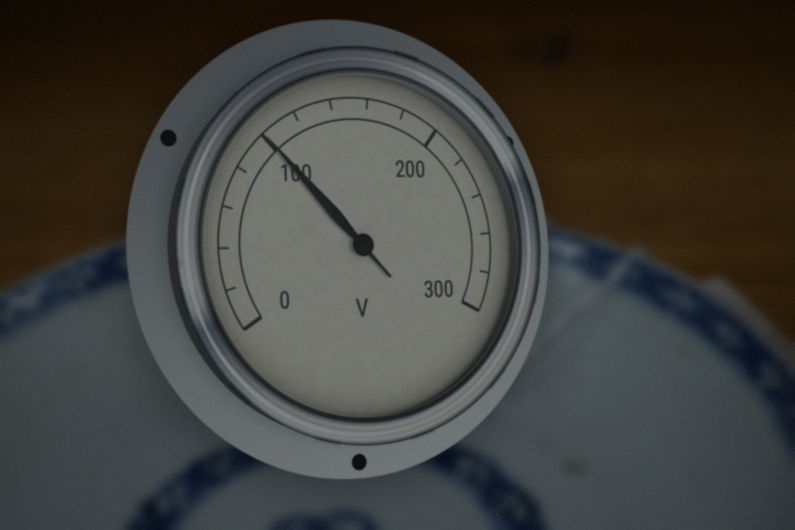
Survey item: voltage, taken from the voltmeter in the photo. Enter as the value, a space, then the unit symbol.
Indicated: 100 V
